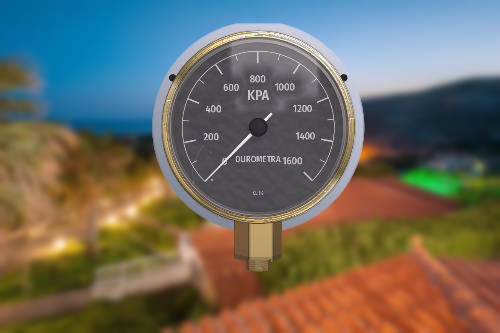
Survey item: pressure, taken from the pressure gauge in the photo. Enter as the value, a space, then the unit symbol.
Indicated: 0 kPa
